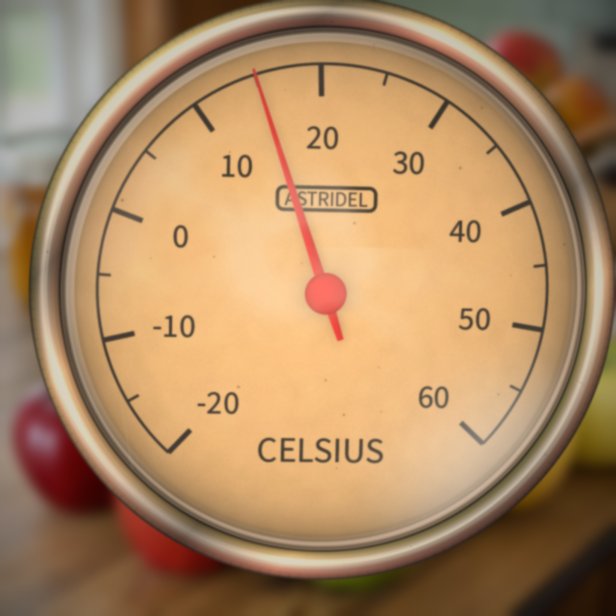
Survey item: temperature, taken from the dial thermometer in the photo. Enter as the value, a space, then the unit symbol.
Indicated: 15 °C
